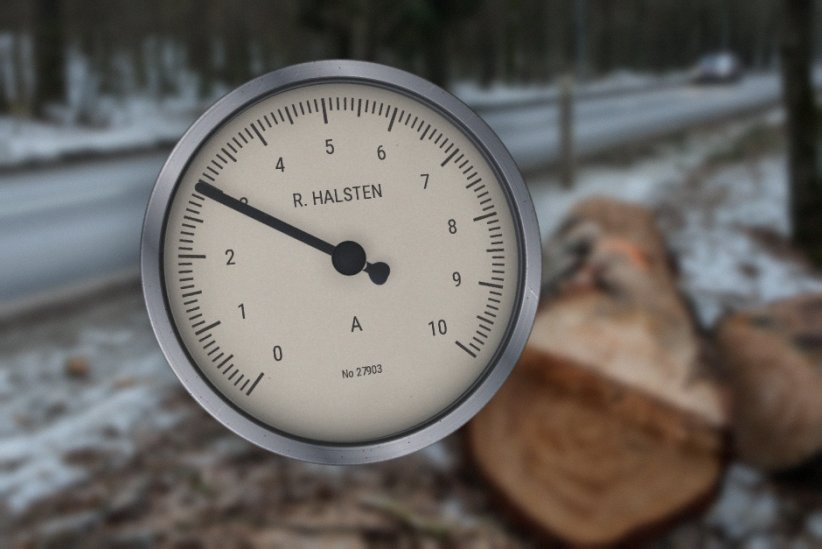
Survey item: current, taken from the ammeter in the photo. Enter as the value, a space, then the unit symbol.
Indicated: 2.9 A
